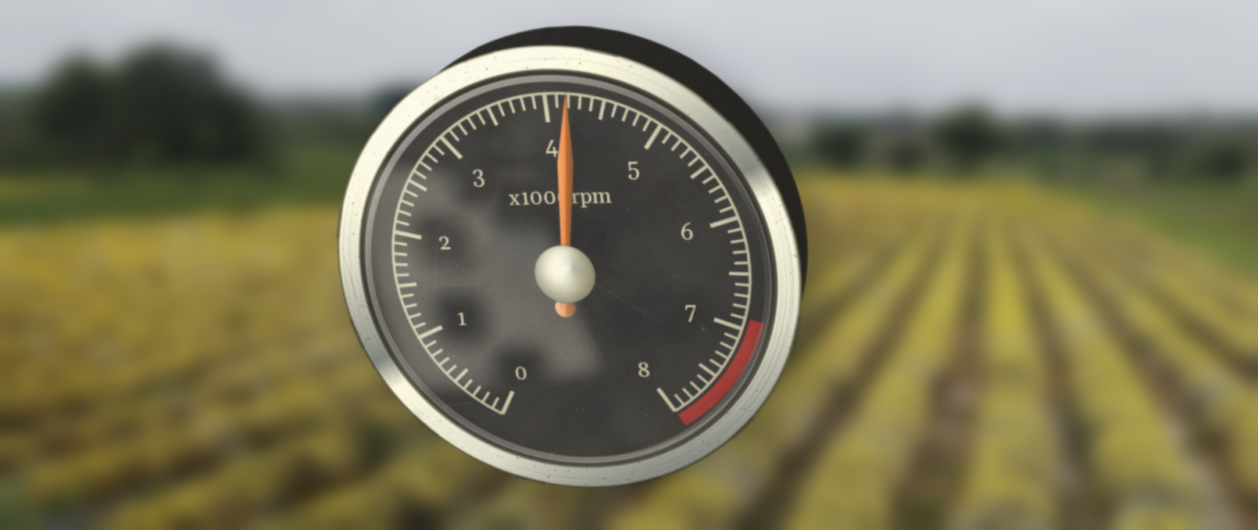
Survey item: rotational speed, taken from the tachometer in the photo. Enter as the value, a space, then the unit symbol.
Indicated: 4200 rpm
